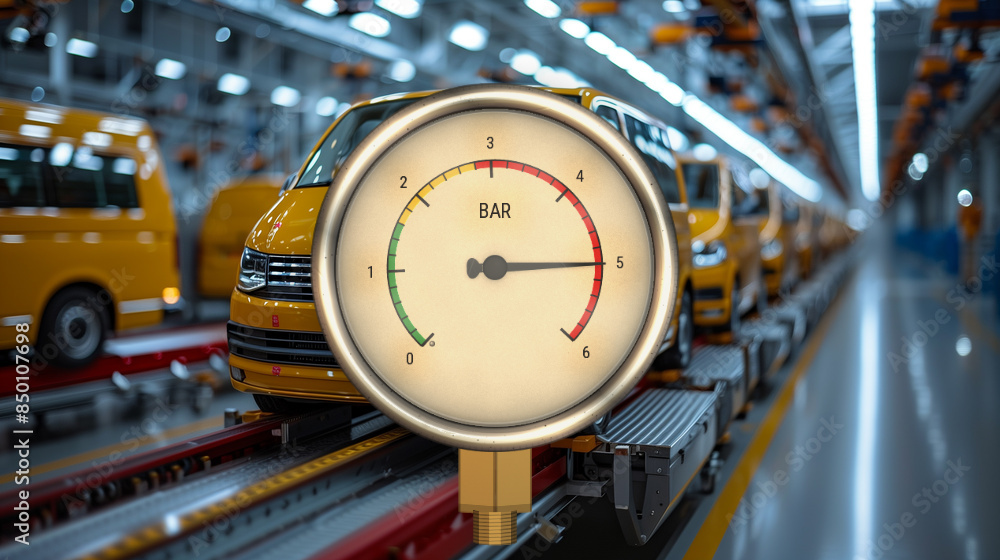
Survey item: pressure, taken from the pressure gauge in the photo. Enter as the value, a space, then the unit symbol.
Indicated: 5 bar
